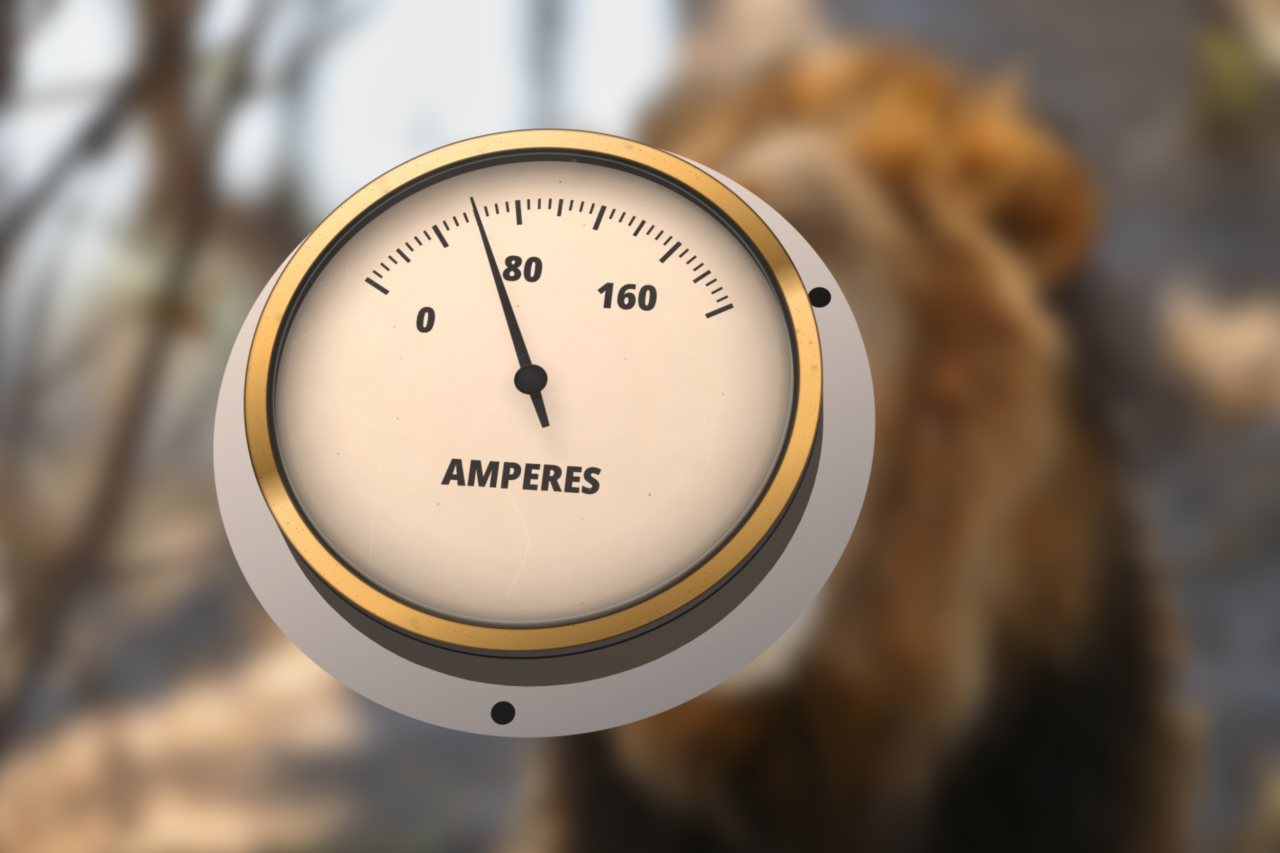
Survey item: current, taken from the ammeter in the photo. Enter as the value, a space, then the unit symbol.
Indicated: 60 A
